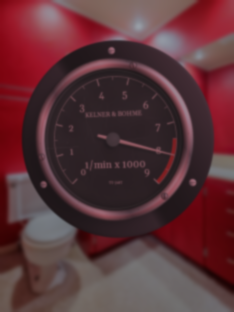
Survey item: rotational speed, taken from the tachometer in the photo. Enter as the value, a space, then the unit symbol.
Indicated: 8000 rpm
